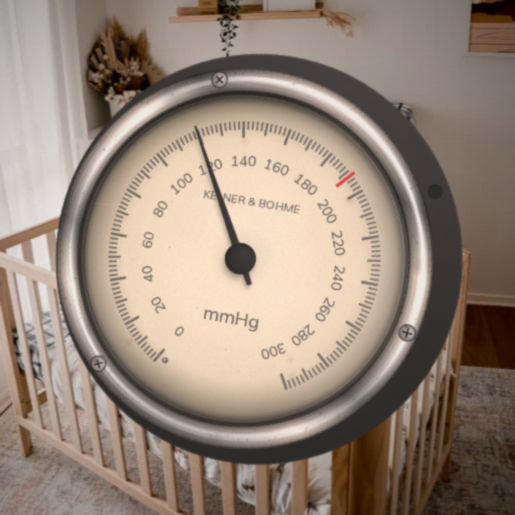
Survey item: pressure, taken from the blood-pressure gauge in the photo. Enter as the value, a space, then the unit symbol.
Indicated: 120 mmHg
